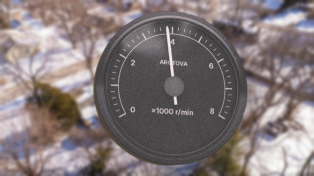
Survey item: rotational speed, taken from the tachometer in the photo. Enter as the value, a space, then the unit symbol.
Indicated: 3800 rpm
